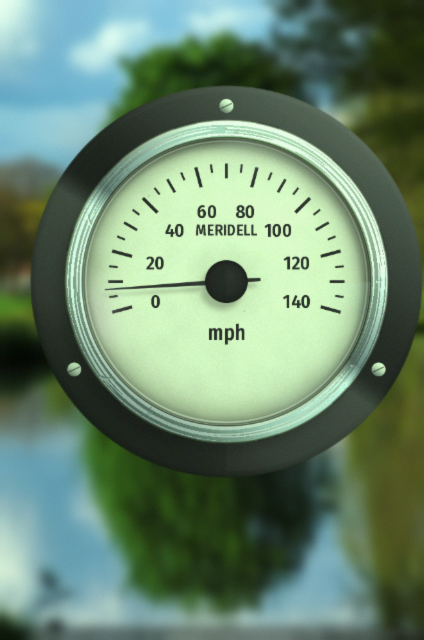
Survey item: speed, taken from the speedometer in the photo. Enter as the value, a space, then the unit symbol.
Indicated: 7.5 mph
